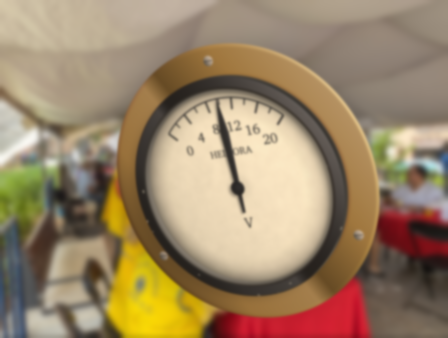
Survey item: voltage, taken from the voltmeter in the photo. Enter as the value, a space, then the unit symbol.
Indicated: 10 V
